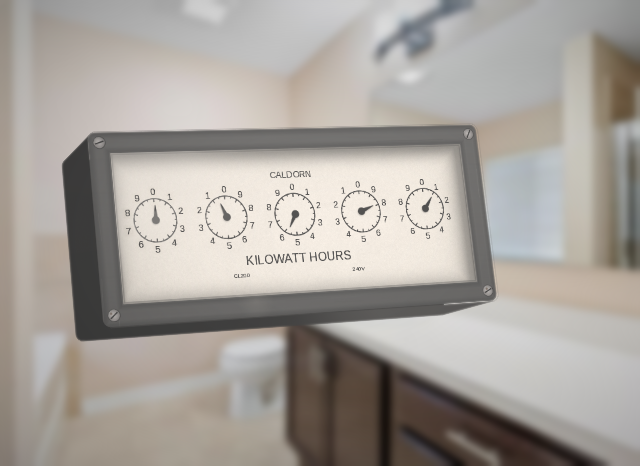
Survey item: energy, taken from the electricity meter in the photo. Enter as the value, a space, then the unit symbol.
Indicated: 581 kWh
